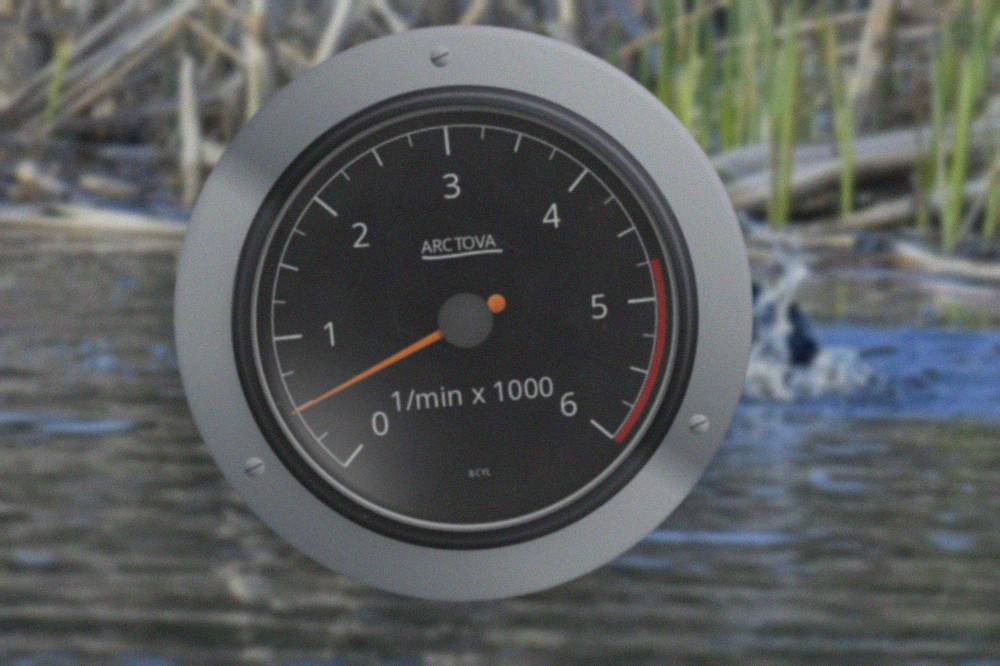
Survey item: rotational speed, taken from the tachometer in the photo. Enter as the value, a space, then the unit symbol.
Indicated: 500 rpm
